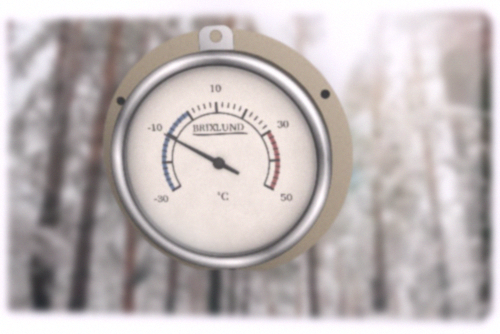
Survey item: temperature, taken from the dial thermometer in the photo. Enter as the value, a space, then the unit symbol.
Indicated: -10 °C
